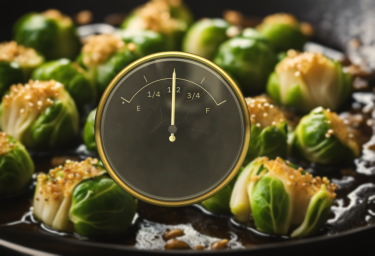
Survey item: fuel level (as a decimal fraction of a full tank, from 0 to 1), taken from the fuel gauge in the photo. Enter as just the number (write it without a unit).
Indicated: 0.5
